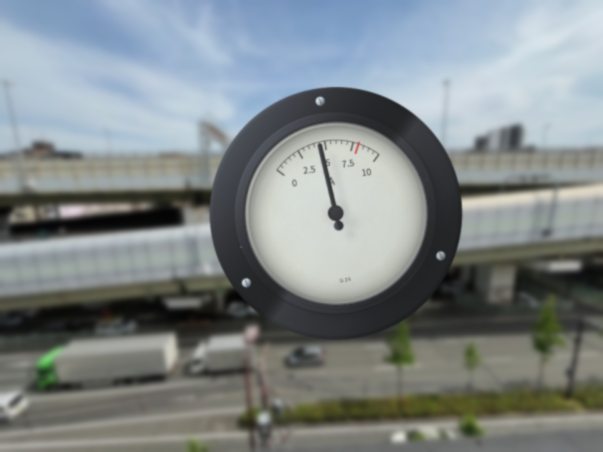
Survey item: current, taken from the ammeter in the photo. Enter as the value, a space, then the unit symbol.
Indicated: 4.5 A
